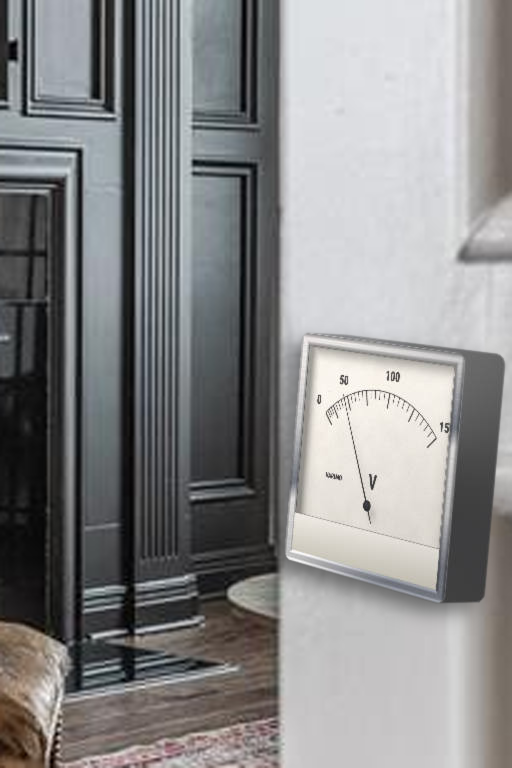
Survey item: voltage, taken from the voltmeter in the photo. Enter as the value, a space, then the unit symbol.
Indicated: 50 V
